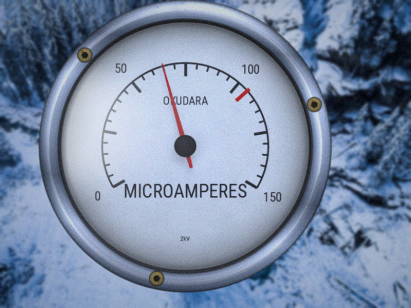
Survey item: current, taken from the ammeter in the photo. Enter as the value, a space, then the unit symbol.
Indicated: 65 µA
